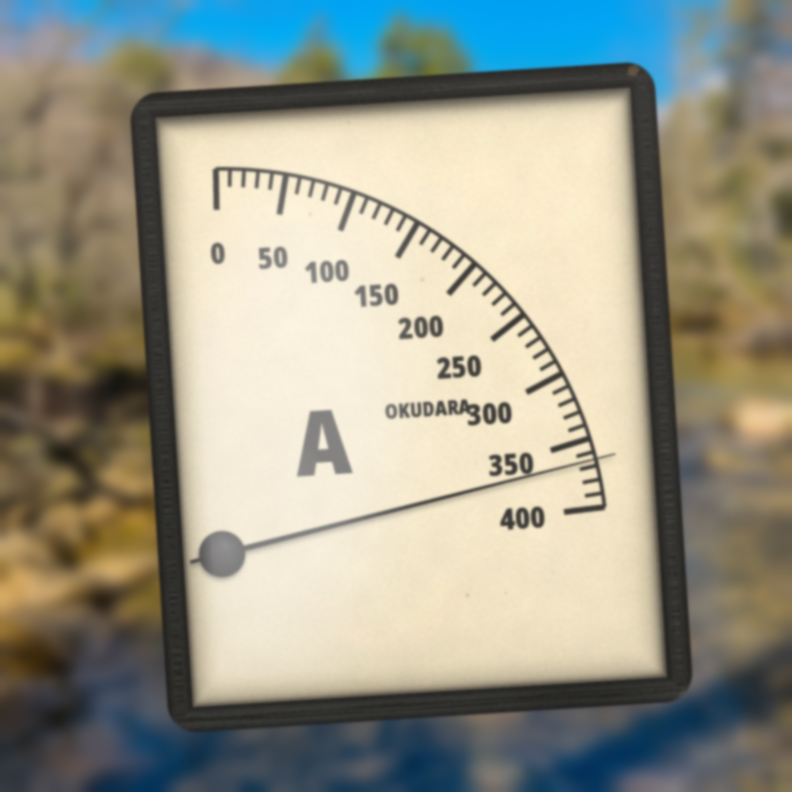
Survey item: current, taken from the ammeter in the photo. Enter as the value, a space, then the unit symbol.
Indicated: 365 A
